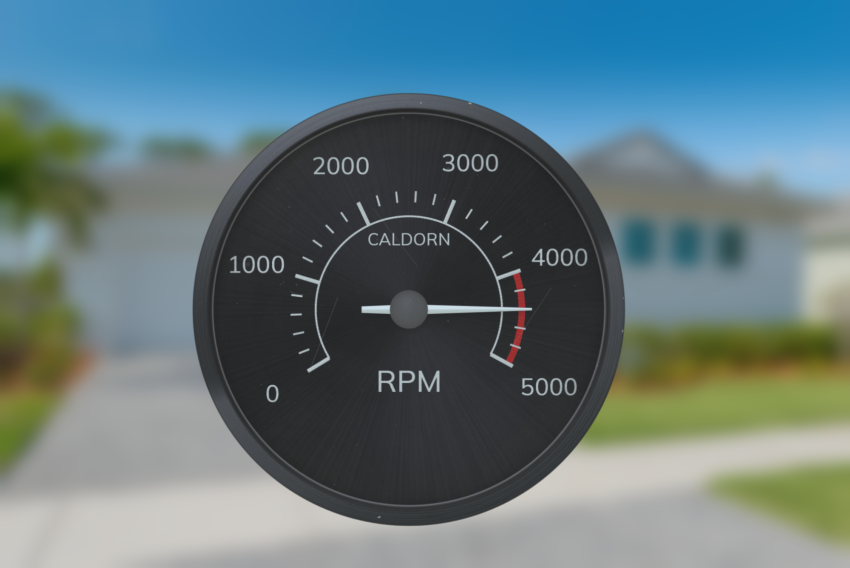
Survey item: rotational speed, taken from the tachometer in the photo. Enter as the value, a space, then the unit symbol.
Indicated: 4400 rpm
